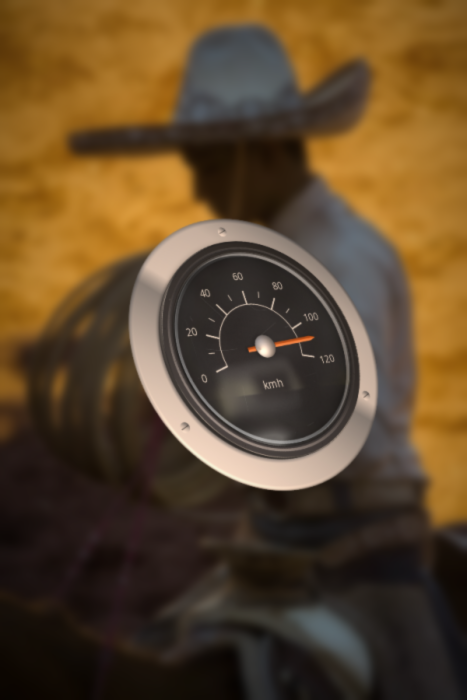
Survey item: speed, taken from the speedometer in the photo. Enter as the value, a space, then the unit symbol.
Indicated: 110 km/h
